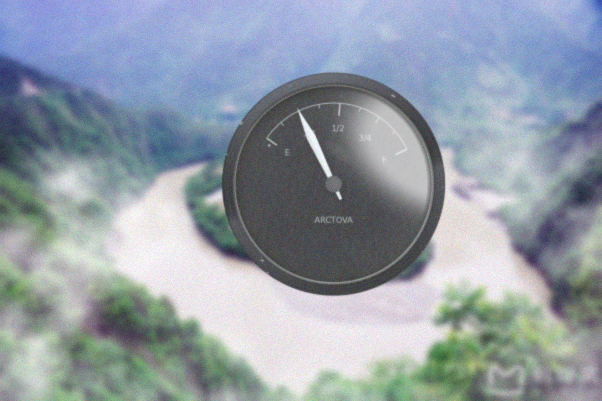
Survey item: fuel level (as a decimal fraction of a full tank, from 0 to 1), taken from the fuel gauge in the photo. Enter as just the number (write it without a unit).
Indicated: 0.25
